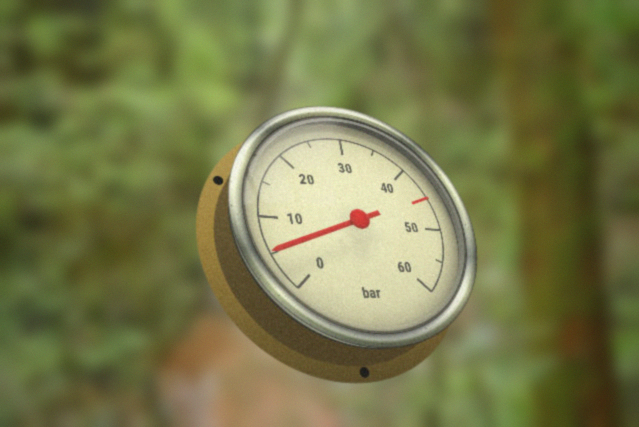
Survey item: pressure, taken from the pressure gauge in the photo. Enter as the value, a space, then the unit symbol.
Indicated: 5 bar
